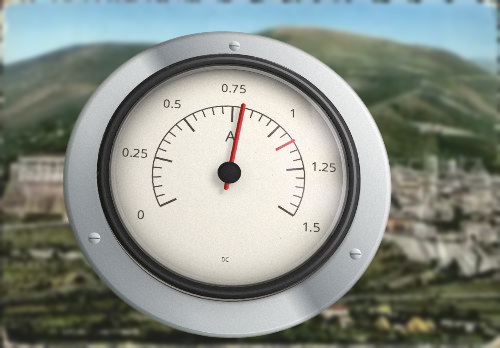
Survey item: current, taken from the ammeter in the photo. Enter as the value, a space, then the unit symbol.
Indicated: 0.8 A
